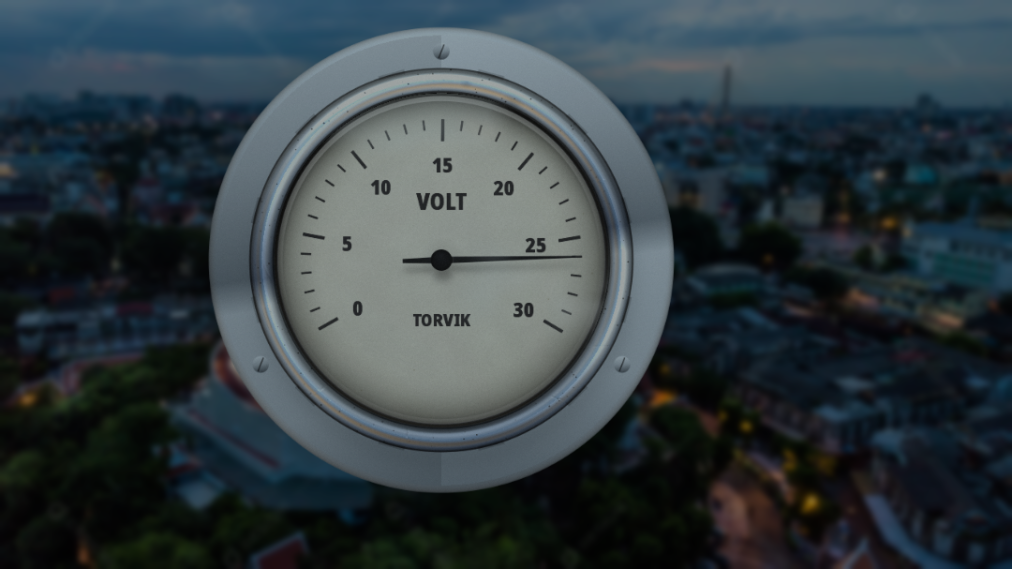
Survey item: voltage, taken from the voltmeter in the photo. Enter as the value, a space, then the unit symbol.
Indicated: 26 V
